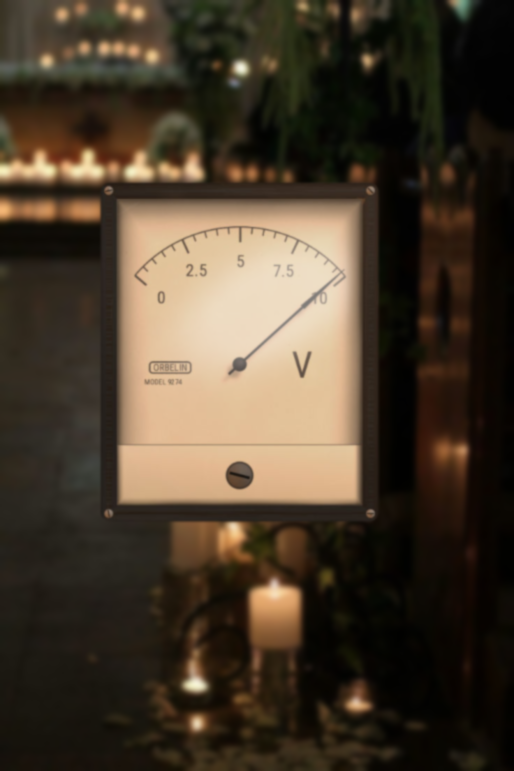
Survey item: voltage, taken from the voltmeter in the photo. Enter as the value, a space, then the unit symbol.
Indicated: 9.75 V
